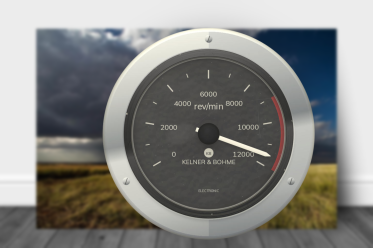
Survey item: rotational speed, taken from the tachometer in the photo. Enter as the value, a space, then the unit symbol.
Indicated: 11500 rpm
